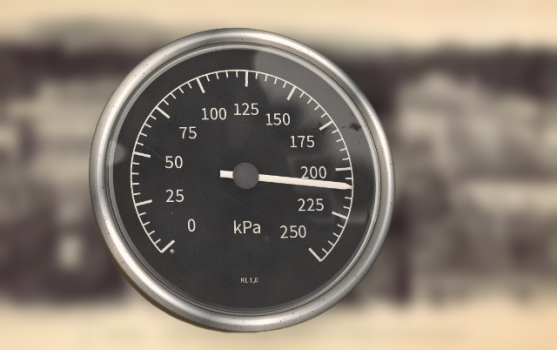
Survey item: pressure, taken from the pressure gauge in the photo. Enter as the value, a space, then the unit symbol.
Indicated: 210 kPa
